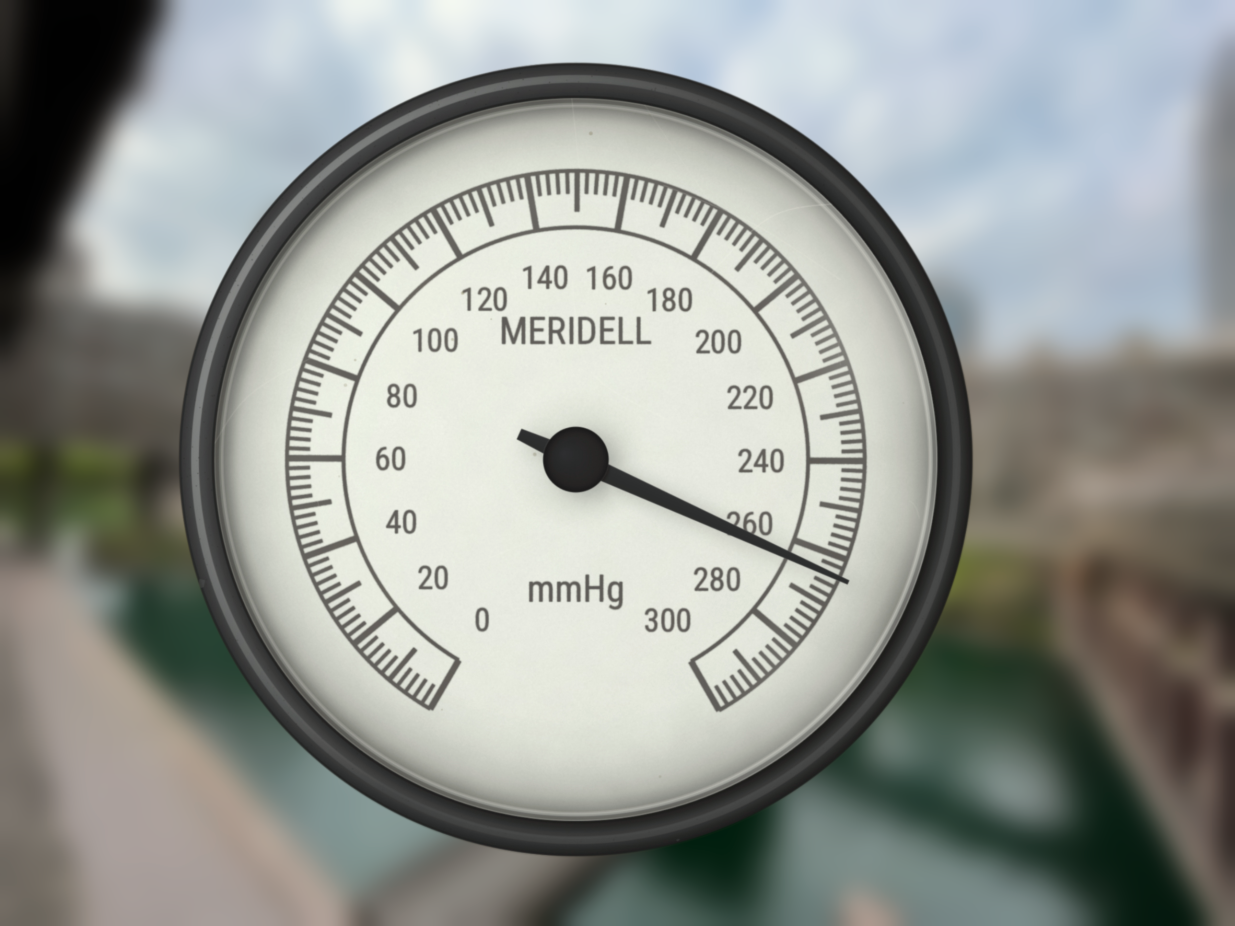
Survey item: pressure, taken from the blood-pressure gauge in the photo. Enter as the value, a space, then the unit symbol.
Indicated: 264 mmHg
